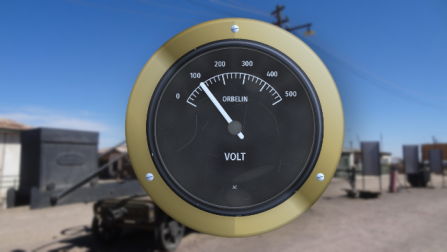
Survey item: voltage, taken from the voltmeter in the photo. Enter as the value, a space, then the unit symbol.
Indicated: 100 V
